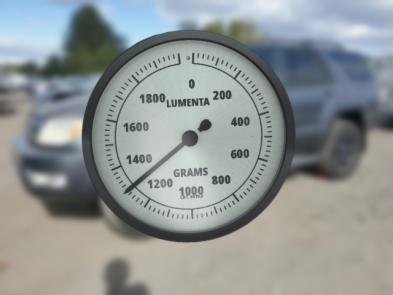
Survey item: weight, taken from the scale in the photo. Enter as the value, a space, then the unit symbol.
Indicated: 1300 g
